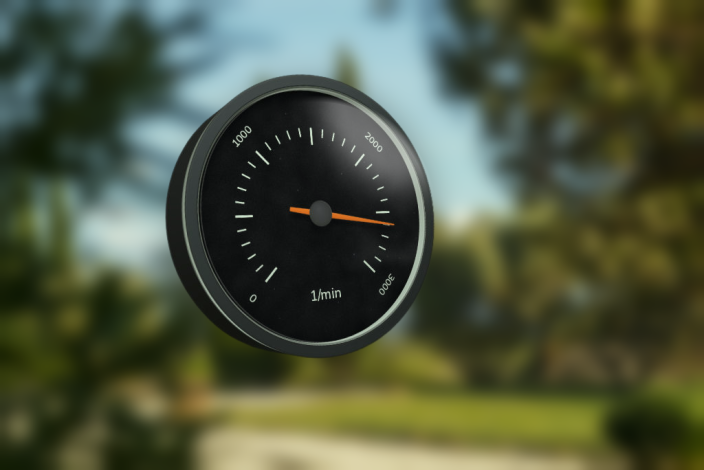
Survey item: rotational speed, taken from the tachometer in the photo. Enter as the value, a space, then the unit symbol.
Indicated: 2600 rpm
